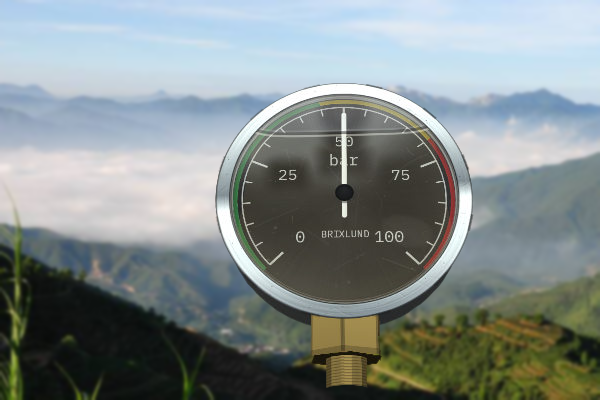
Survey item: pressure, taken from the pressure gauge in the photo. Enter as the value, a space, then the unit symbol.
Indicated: 50 bar
